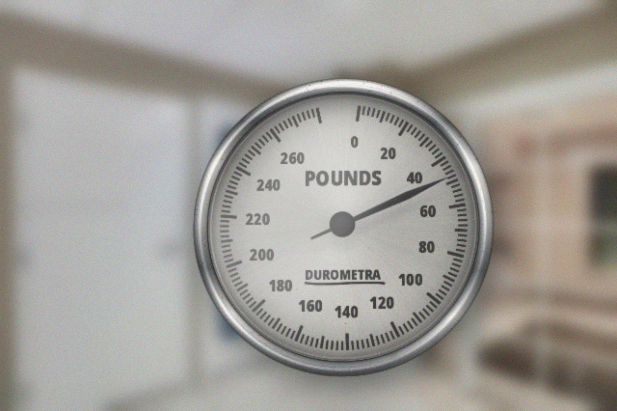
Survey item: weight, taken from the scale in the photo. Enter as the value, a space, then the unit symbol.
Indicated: 48 lb
